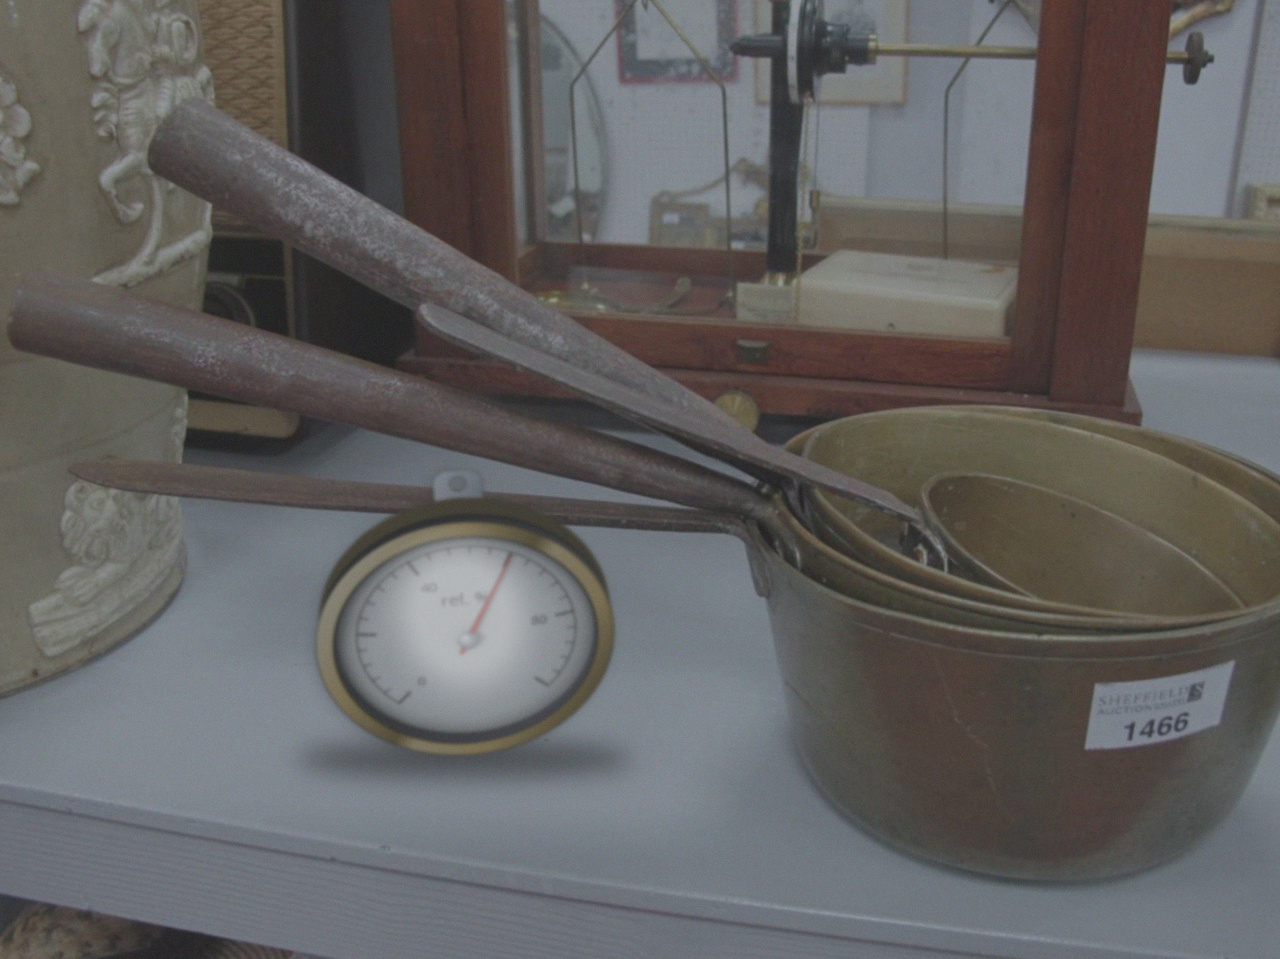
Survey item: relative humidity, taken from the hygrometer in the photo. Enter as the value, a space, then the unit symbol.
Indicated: 60 %
